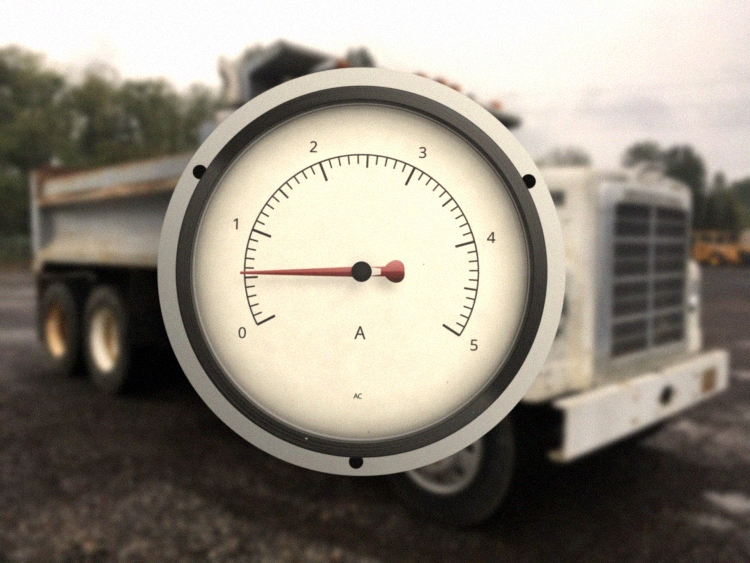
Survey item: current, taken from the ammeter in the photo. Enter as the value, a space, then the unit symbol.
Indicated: 0.55 A
